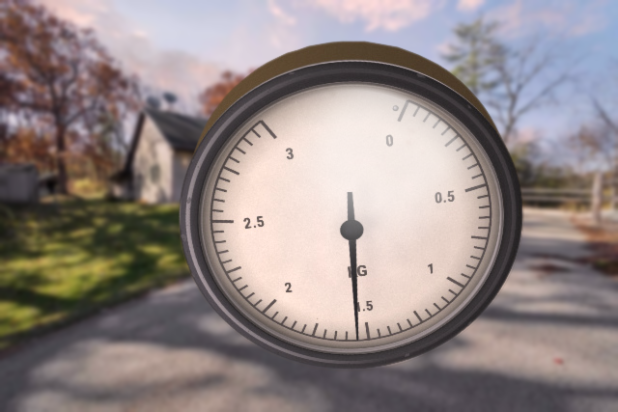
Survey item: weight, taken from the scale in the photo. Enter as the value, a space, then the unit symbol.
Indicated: 1.55 kg
